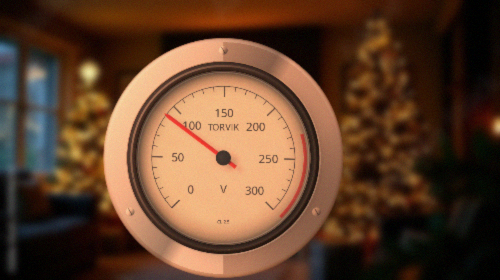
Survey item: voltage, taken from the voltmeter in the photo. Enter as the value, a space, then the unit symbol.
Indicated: 90 V
